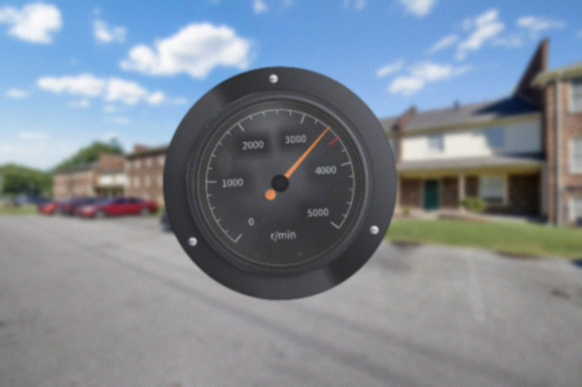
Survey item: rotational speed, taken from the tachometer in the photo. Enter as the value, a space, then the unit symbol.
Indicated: 3400 rpm
